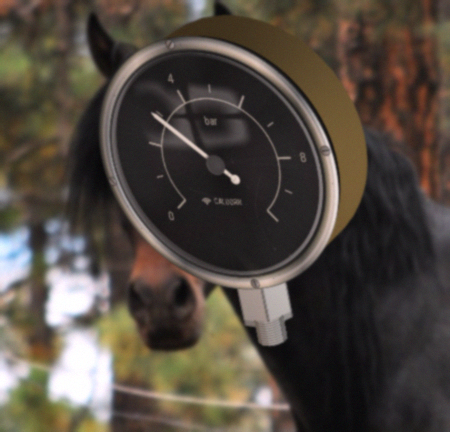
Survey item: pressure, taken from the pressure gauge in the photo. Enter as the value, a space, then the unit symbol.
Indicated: 3 bar
